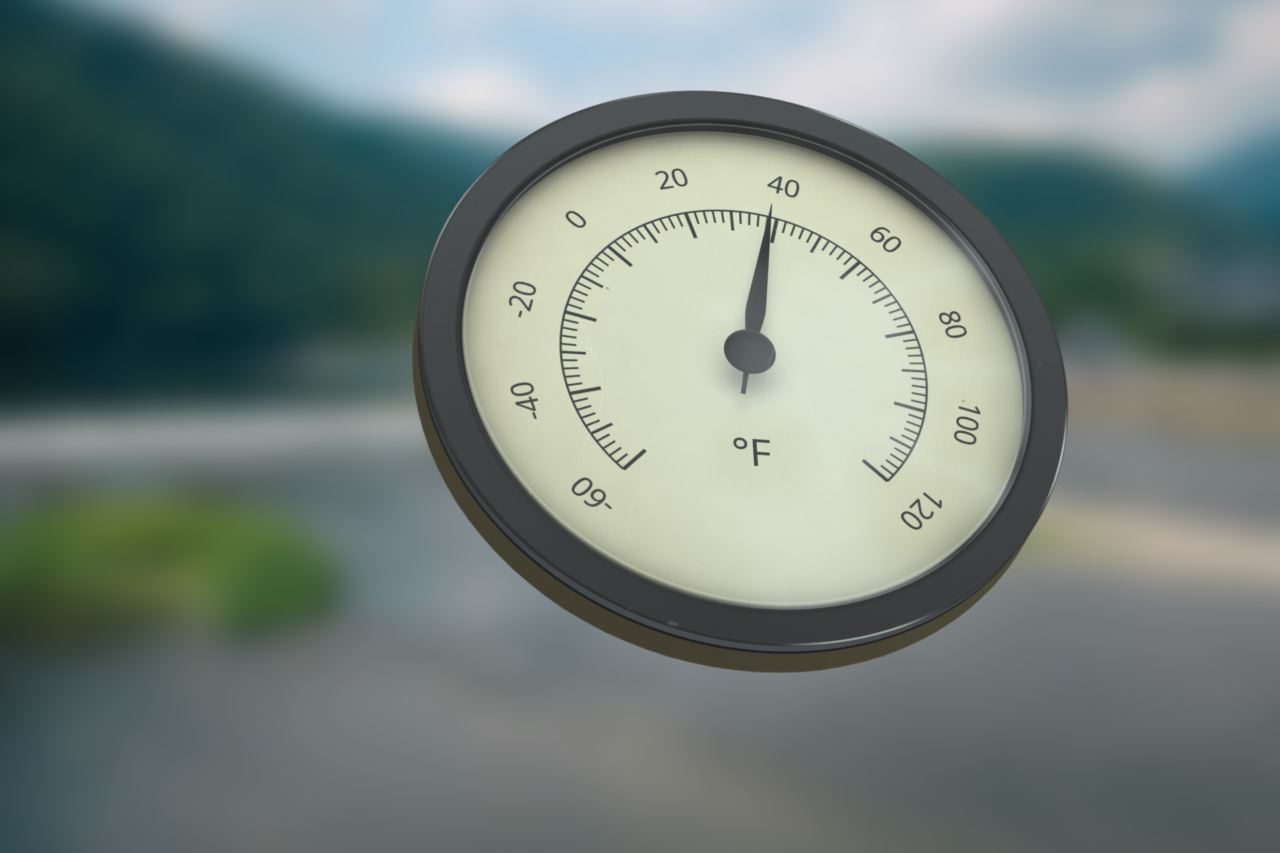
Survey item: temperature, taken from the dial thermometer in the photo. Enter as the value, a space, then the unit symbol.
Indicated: 38 °F
